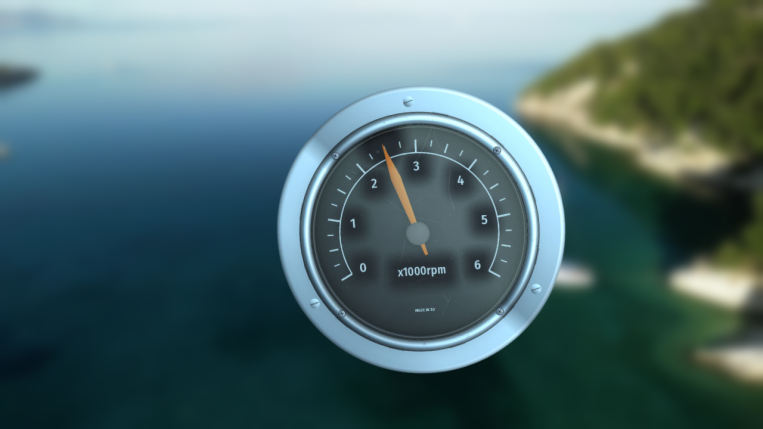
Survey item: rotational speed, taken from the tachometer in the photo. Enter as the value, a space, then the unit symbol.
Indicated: 2500 rpm
